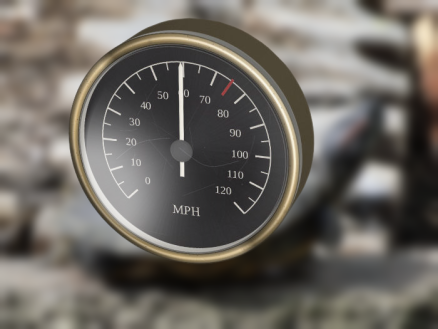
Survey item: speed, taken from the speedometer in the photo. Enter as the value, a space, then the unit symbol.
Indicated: 60 mph
